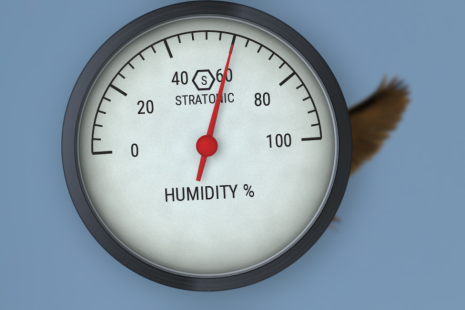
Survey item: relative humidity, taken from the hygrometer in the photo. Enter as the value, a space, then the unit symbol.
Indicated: 60 %
